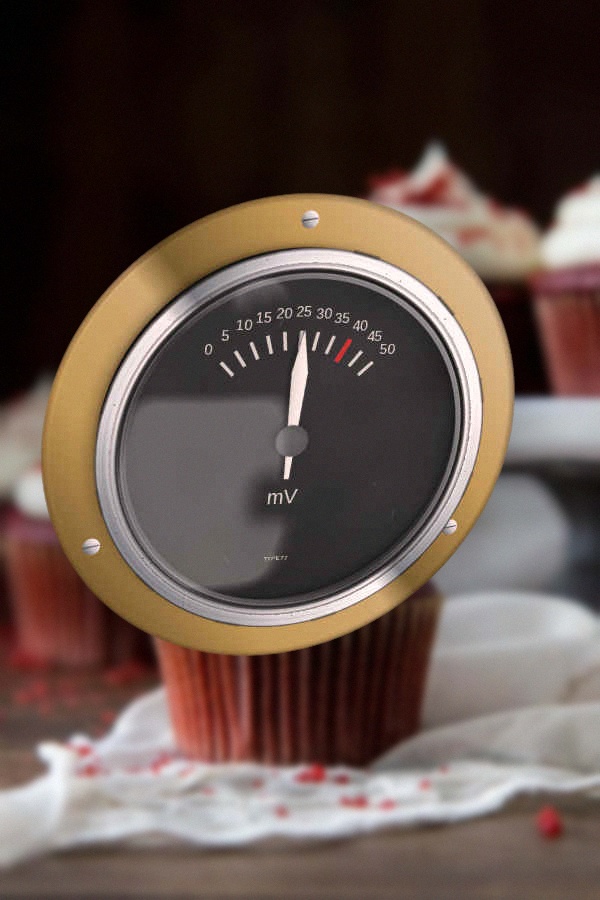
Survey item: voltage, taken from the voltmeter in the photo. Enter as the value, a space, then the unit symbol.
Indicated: 25 mV
